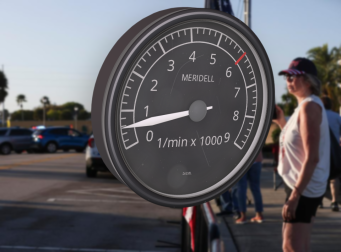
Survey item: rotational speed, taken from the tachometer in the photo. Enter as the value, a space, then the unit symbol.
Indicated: 600 rpm
